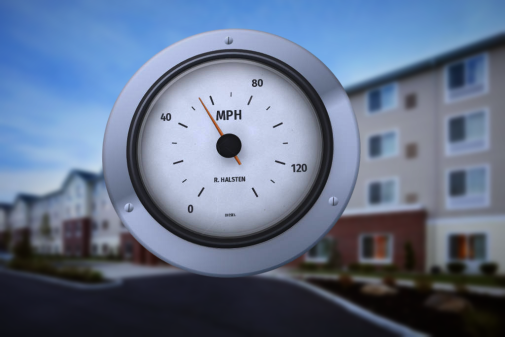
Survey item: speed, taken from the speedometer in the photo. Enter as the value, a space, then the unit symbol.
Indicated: 55 mph
